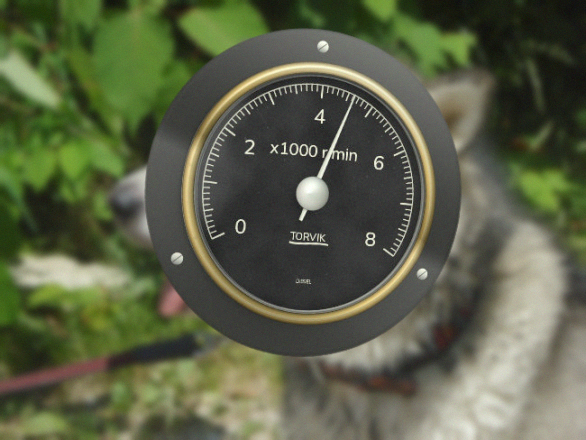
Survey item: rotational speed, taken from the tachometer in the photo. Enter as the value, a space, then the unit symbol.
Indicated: 4600 rpm
